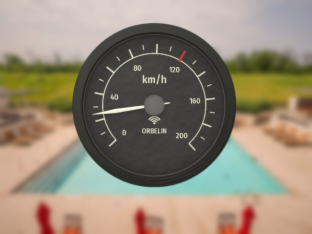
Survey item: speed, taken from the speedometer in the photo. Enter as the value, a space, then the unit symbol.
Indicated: 25 km/h
